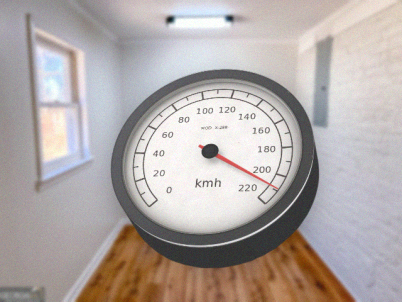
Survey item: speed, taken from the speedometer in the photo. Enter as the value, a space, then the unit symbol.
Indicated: 210 km/h
